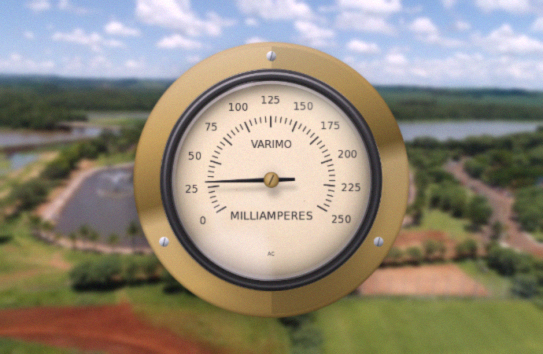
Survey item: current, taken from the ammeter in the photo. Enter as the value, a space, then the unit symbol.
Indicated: 30 mA
